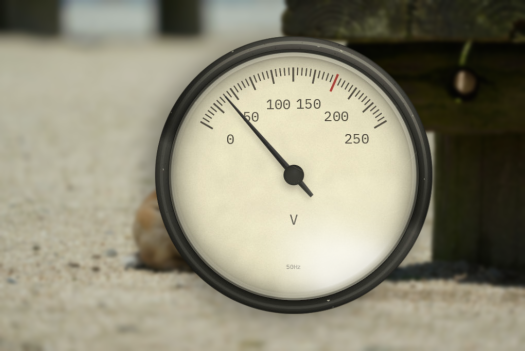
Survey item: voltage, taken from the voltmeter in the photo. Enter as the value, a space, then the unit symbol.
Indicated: 40 V
